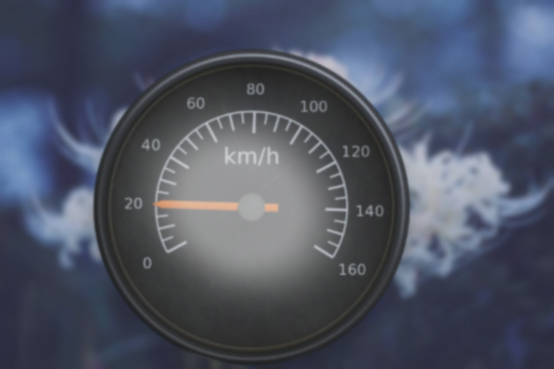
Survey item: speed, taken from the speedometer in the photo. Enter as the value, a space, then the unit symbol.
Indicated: 20 km/h
